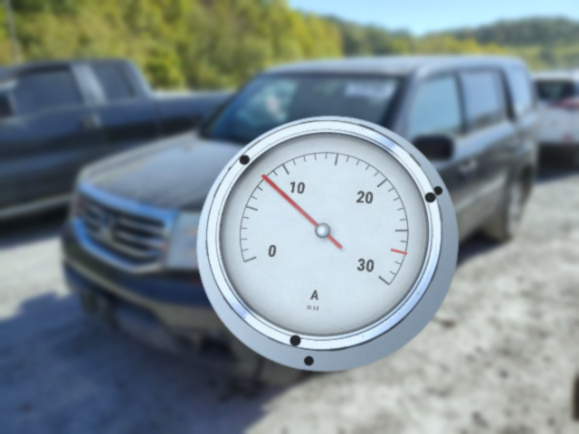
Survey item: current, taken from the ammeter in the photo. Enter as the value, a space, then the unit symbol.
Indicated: 8 A
